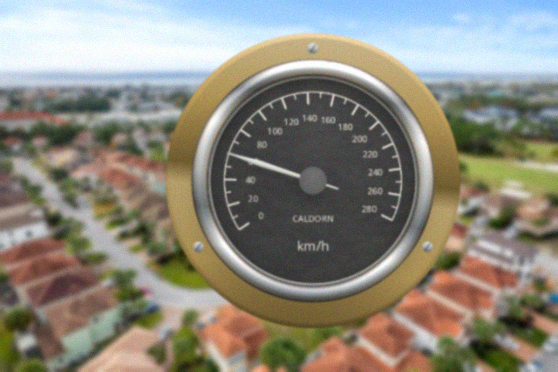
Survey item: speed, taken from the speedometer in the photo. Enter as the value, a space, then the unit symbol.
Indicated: 60 km/h
